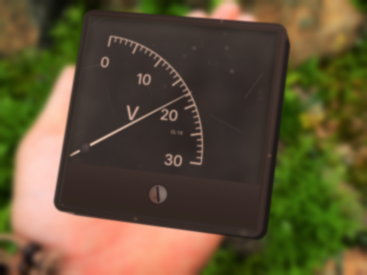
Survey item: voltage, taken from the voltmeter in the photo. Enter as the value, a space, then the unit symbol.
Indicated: 18 V
